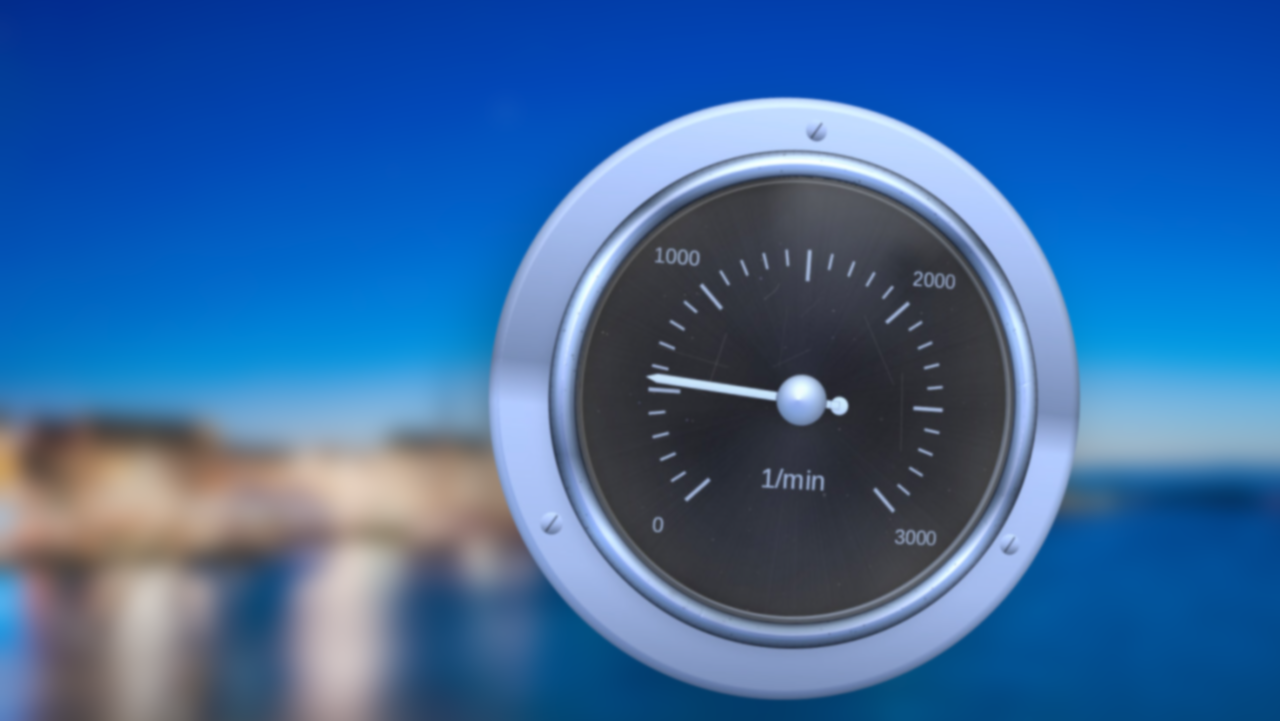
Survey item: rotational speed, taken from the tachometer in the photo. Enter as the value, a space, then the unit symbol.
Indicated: 550 rpm
